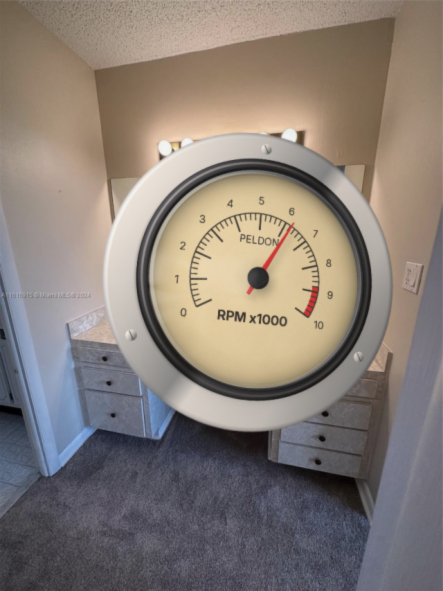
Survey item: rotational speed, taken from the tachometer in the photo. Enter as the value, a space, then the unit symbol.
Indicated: 6200 rpm
